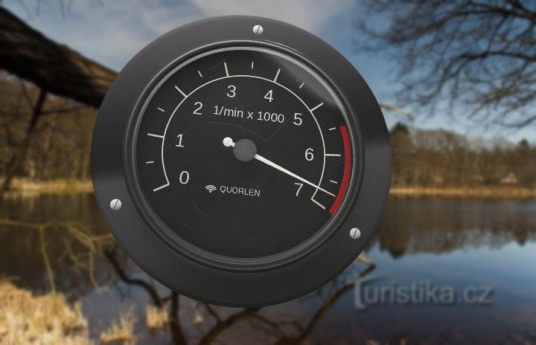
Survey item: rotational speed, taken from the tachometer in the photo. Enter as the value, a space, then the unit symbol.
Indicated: 6750 rpm
